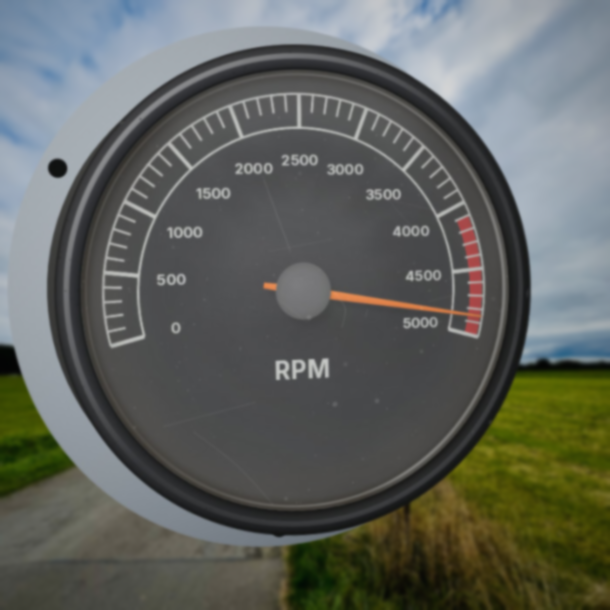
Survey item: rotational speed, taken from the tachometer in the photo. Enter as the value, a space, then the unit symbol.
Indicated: 4850 rpm
